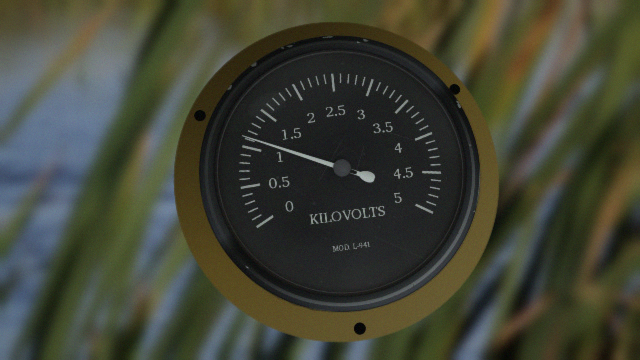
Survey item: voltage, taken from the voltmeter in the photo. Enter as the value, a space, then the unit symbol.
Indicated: 1.1 kV
